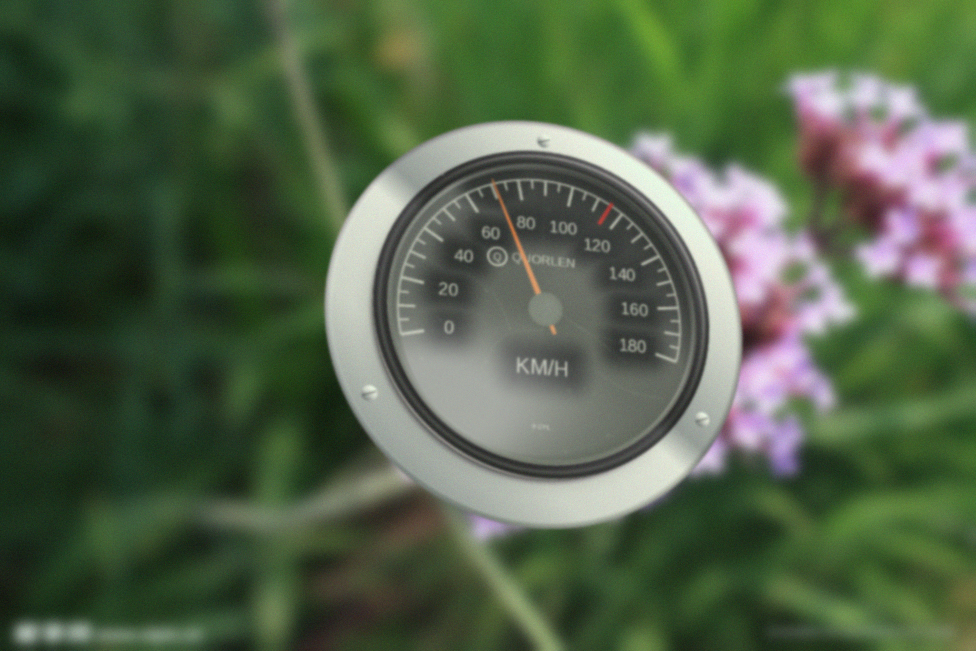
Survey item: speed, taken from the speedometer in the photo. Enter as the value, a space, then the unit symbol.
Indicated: 70 km/h
